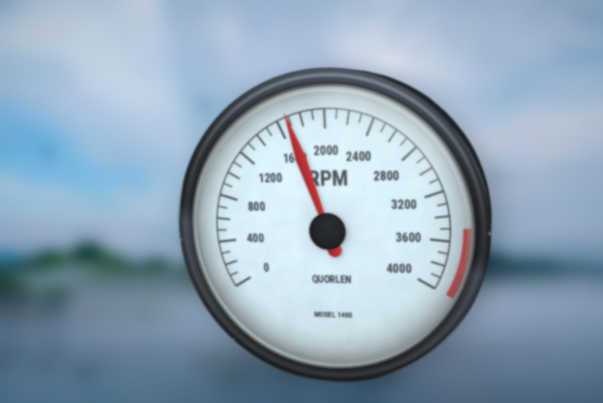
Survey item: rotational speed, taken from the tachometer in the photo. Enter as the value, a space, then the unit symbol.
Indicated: 1700 rpm
